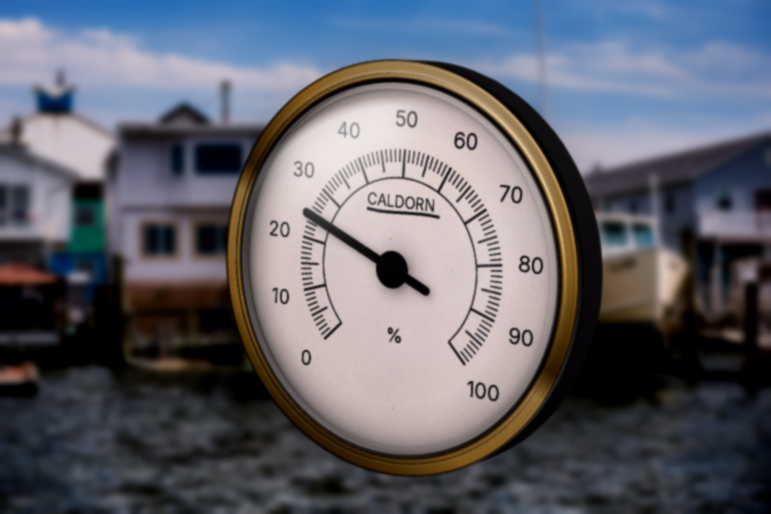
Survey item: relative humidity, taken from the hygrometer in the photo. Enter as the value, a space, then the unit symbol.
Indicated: 25 %
